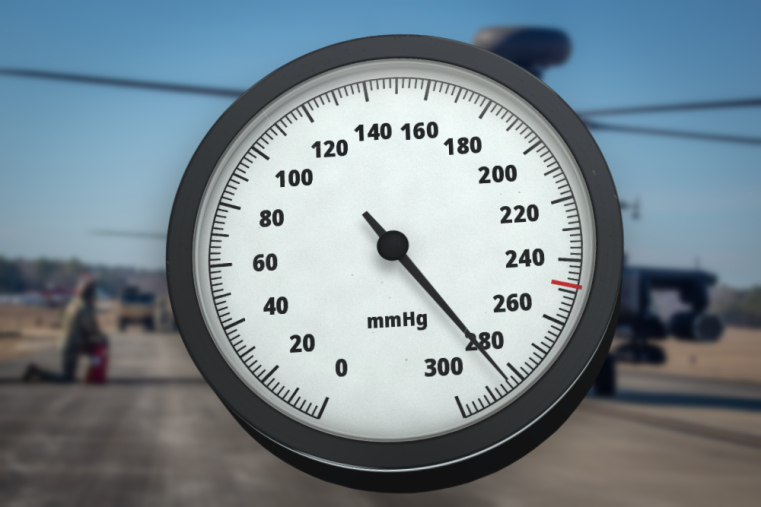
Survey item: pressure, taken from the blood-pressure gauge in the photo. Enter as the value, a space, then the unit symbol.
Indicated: 284 mmHg
